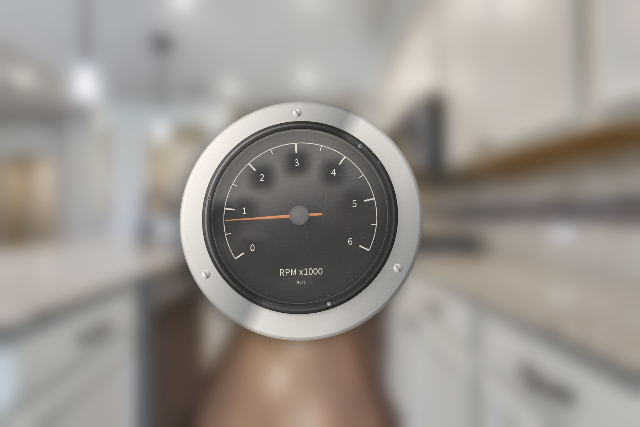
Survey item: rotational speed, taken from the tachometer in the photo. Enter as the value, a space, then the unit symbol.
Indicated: 750 rpm
